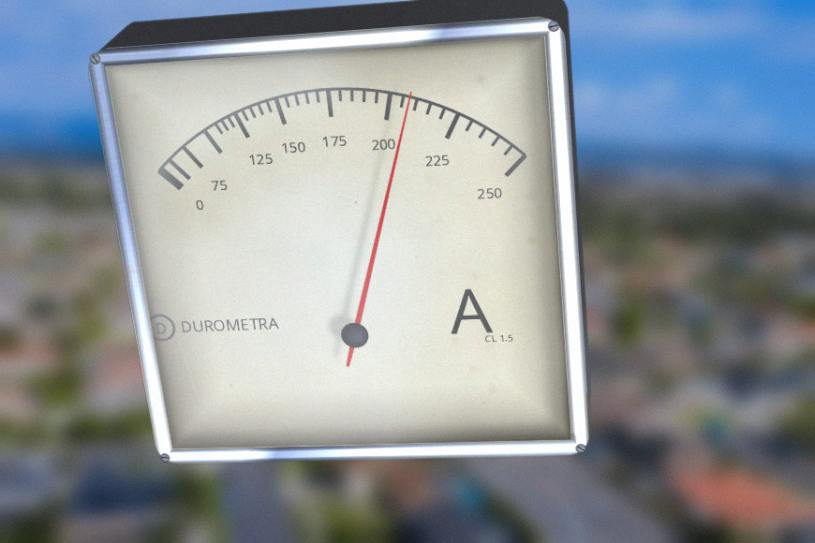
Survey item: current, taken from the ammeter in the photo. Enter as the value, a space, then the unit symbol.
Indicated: 207.5 A
